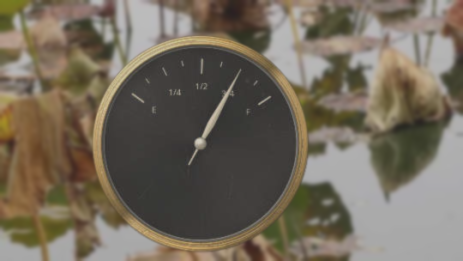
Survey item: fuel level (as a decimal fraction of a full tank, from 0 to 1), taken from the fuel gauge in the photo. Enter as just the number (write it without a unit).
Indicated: 0.75
